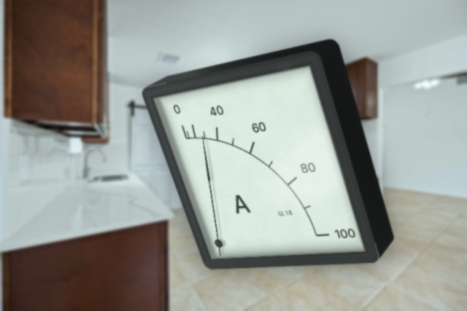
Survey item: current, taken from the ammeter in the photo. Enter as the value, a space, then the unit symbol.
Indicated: 30 A
